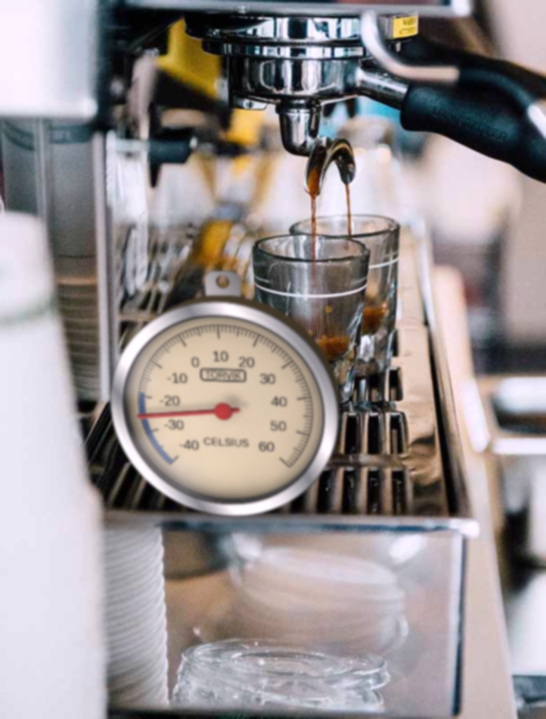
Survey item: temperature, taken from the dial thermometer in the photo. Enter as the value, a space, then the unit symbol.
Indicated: -25 °C
